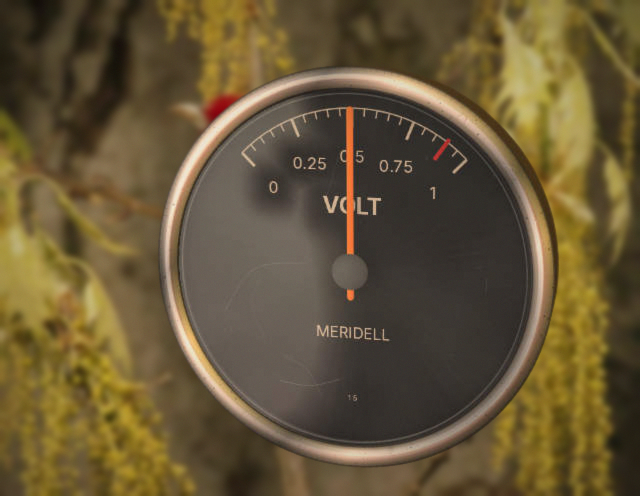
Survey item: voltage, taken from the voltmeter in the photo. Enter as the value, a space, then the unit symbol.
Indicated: 0.5 V
